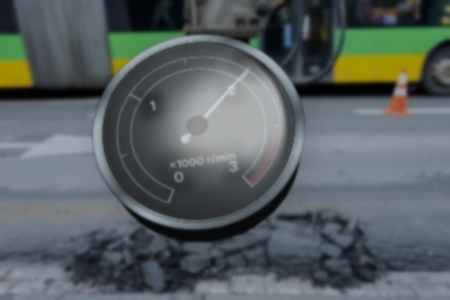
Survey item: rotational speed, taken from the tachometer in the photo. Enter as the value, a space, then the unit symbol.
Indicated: 2000 rpm
